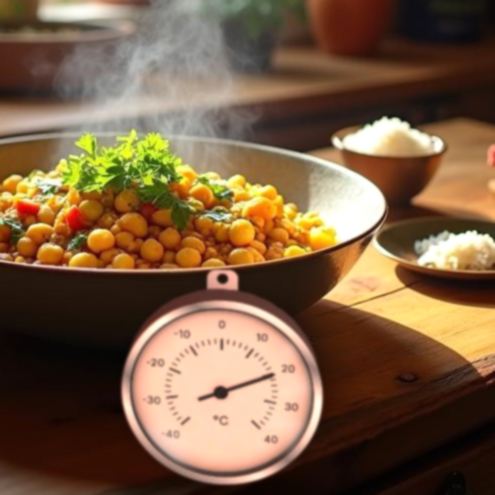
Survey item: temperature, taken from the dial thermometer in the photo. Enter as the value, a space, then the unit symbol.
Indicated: 20 °C
